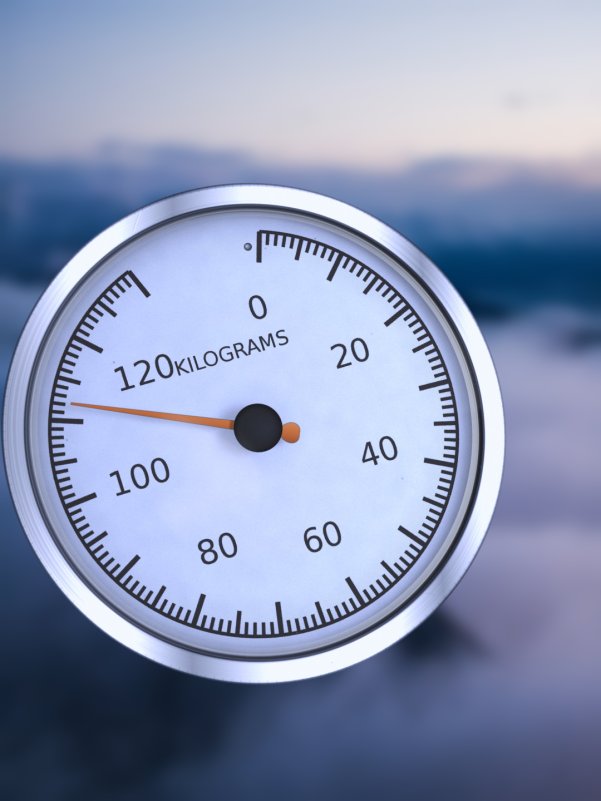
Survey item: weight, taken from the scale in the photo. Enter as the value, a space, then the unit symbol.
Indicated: 112 kg
